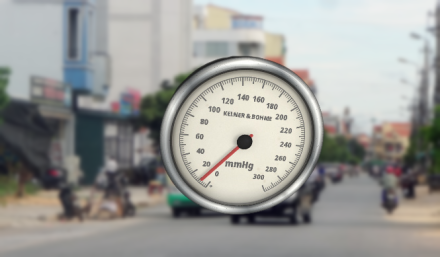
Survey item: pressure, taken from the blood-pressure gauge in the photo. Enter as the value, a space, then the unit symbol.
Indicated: 10 mmHg
